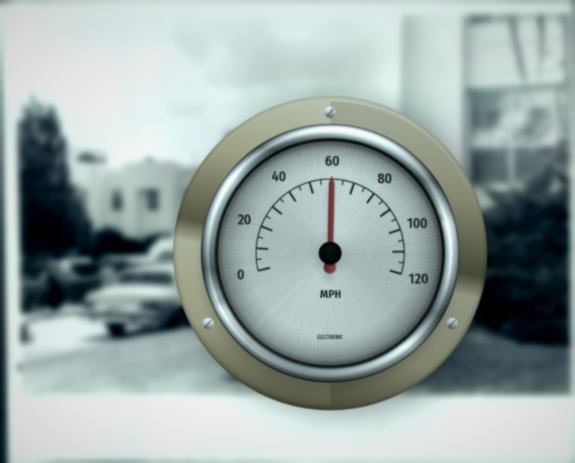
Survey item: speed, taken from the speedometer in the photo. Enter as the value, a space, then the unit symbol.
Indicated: 60 mph
